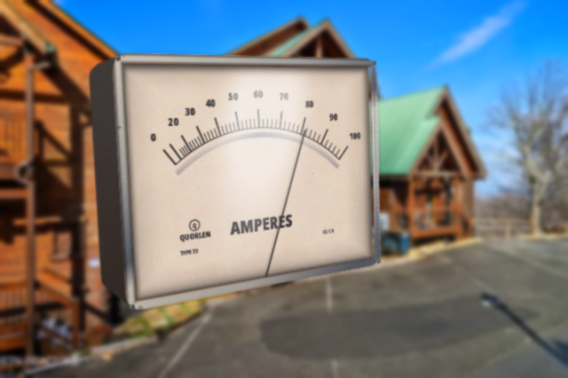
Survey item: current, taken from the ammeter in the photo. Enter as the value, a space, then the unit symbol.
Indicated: 80 A
